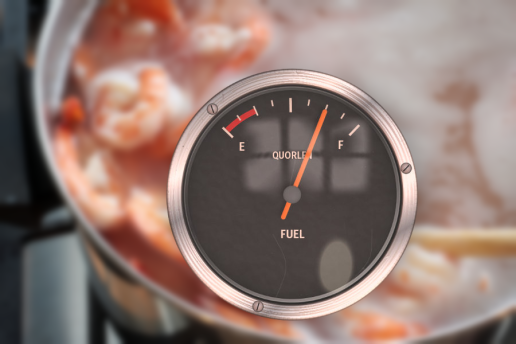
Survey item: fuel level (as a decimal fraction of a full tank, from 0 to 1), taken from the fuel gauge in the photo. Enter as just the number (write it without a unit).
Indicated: 0.75
